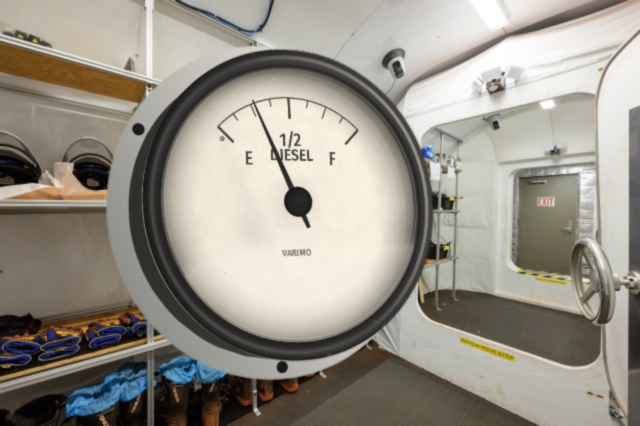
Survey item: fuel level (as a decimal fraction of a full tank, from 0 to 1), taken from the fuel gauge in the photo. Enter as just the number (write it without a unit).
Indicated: 0.25
